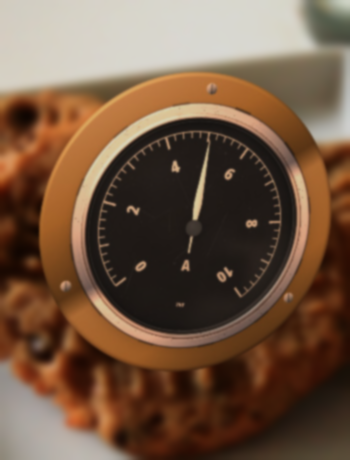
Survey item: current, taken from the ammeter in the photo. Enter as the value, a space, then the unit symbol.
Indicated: 5 A
